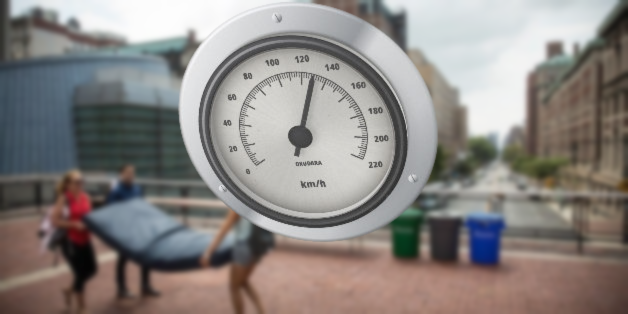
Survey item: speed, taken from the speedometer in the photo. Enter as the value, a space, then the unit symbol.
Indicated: 130 km/h
